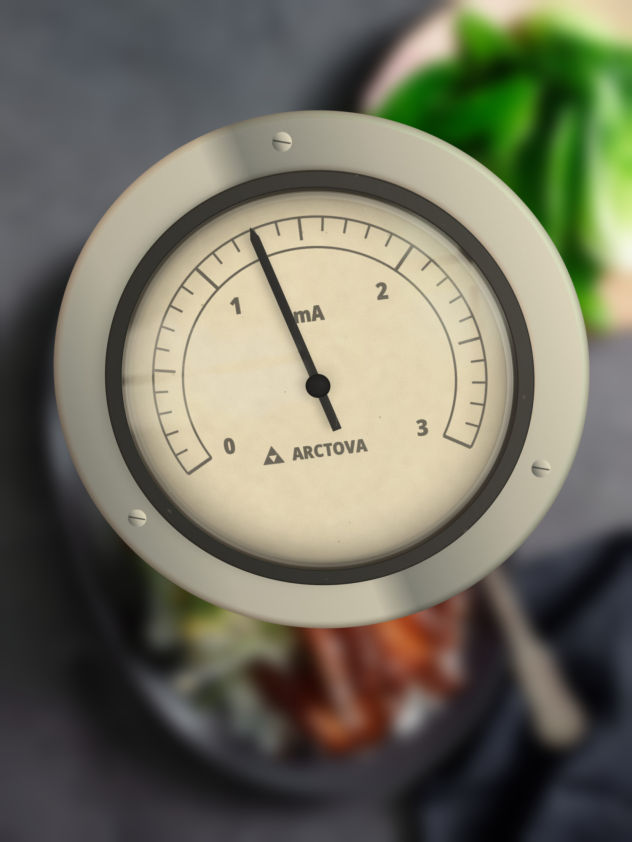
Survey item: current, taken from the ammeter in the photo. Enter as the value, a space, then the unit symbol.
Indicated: 1.3 mA
